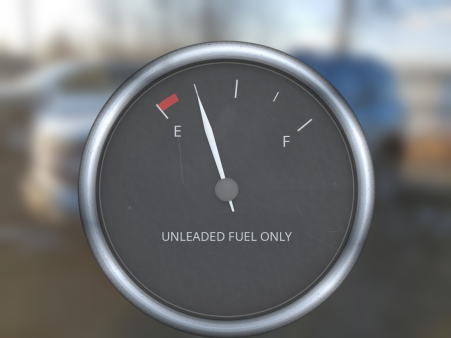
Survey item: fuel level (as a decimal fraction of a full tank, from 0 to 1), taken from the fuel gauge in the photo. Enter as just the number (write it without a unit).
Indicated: 0.25
